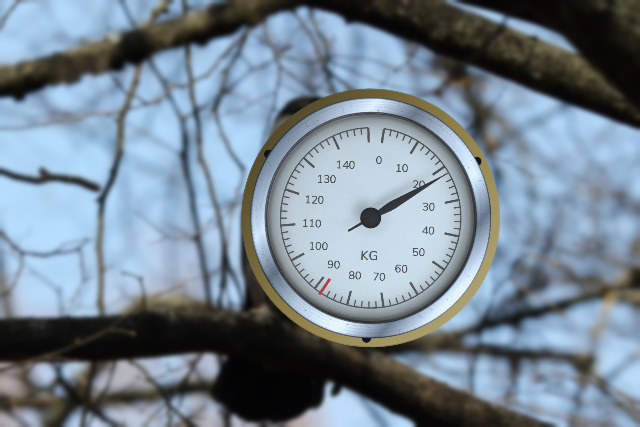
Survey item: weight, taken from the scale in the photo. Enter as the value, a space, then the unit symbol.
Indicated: 22 kg
